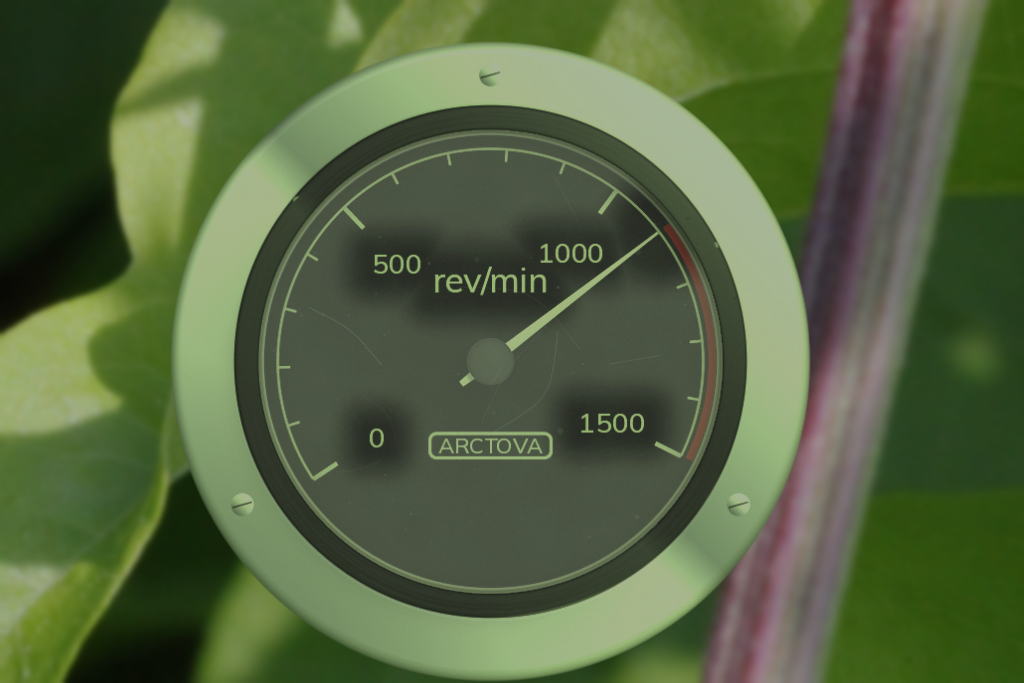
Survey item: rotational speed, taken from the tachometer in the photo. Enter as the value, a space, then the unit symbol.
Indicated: 1100 rpm
